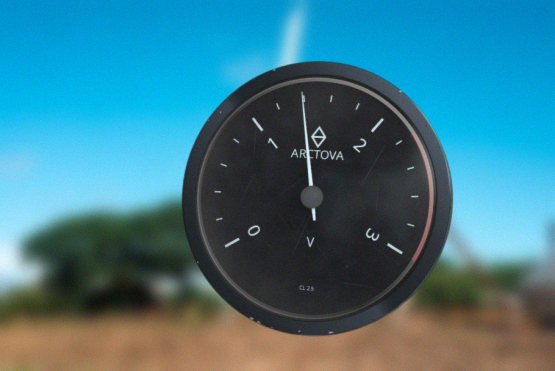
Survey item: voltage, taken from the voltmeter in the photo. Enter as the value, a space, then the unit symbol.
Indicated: 1.4 V
